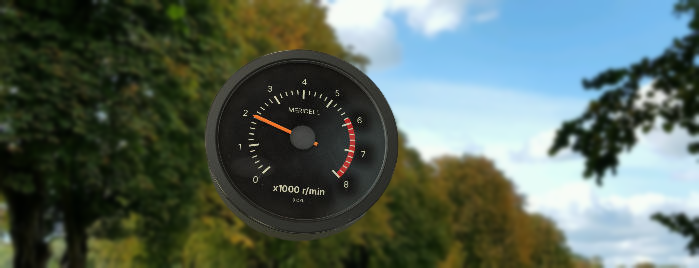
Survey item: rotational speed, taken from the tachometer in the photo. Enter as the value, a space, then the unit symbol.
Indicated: 2000 rpm
